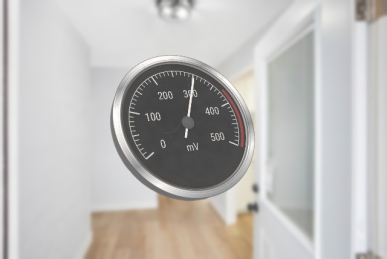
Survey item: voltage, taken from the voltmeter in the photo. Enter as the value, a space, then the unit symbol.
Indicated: 300 mV
